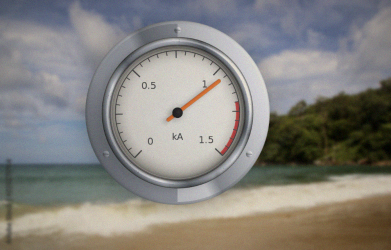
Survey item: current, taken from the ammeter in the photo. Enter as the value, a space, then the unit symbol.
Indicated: 1.05 kA
